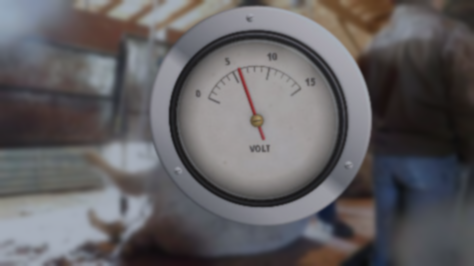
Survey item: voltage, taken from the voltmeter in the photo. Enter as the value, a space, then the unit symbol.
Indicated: 6 V
